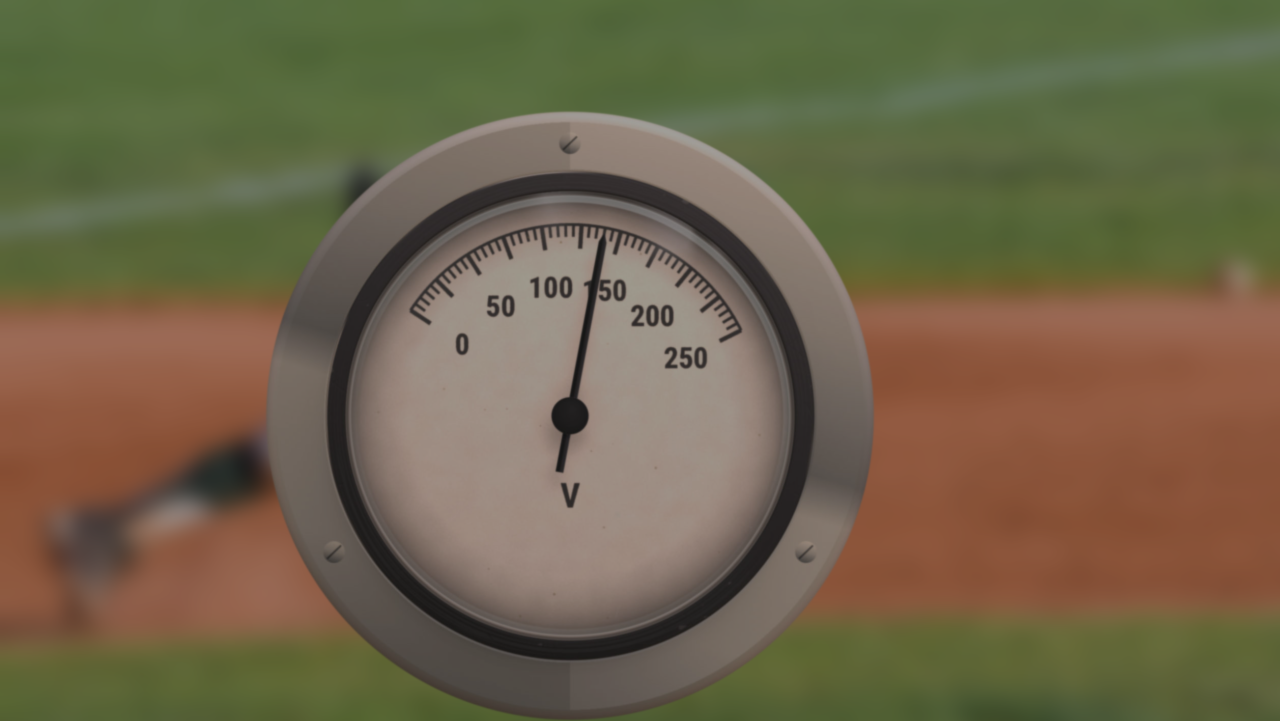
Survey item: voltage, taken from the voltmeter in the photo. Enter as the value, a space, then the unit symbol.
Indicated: 140 V
